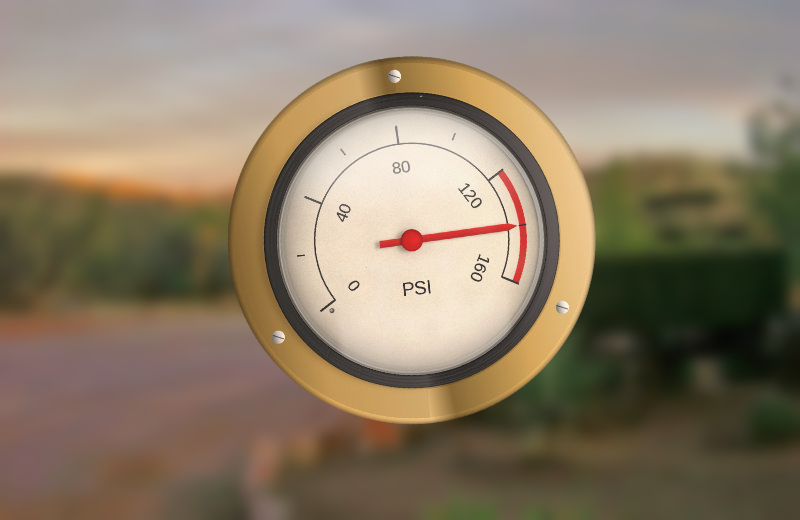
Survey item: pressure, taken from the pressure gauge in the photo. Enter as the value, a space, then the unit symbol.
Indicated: 140 psi
